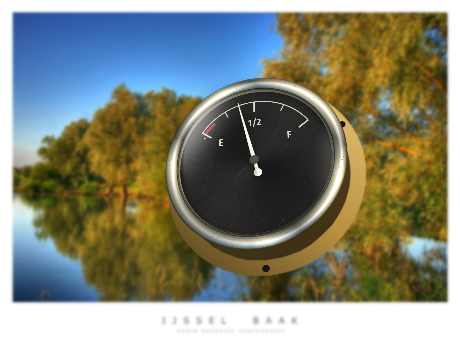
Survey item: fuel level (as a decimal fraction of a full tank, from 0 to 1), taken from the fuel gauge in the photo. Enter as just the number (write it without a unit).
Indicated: 0.375
